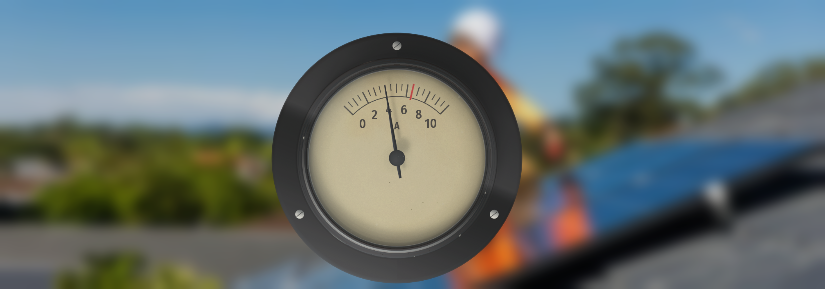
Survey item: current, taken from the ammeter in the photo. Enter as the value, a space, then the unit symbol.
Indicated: 4 A
